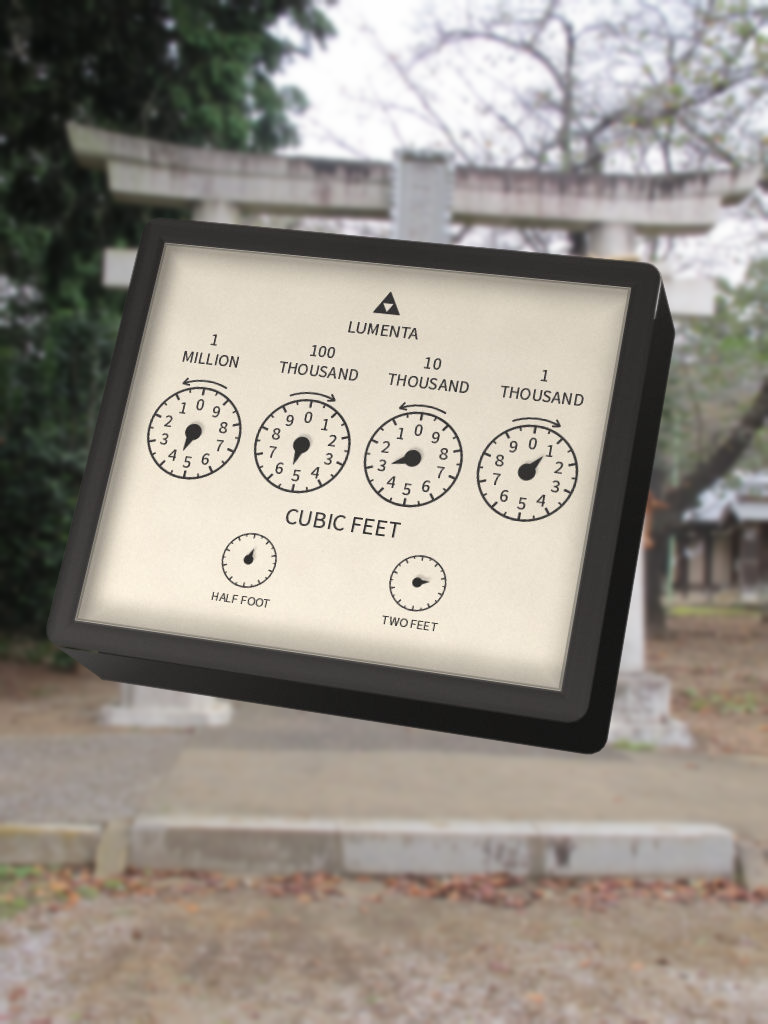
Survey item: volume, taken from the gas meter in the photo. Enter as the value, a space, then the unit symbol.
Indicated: 453100 ft³
